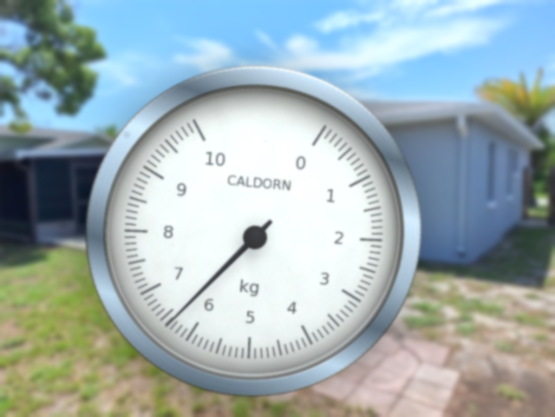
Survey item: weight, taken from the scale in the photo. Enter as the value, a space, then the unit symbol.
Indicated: 6.4 kg
